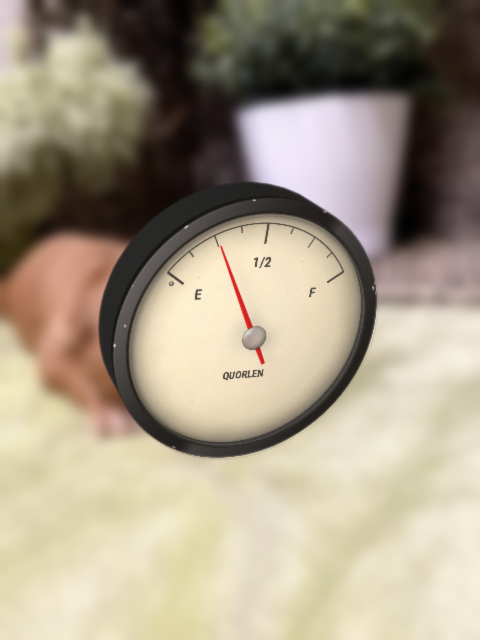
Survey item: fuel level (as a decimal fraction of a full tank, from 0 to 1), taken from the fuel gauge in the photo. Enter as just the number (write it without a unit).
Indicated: 0.25
